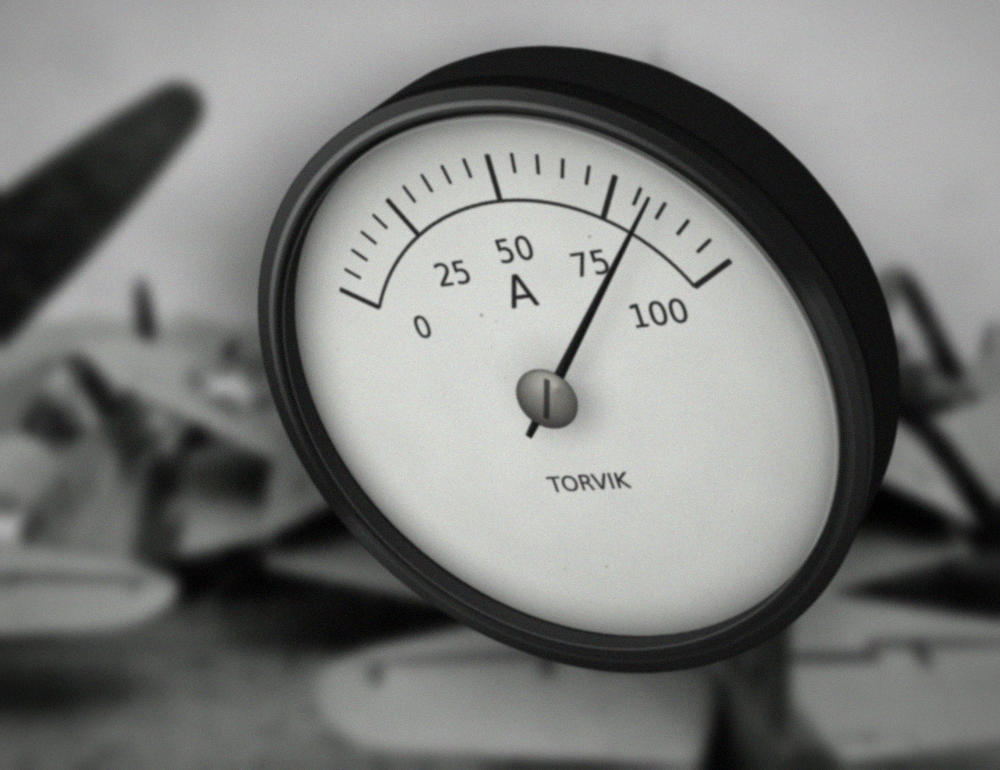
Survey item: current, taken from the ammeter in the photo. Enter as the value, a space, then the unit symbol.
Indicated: 82.5 A
